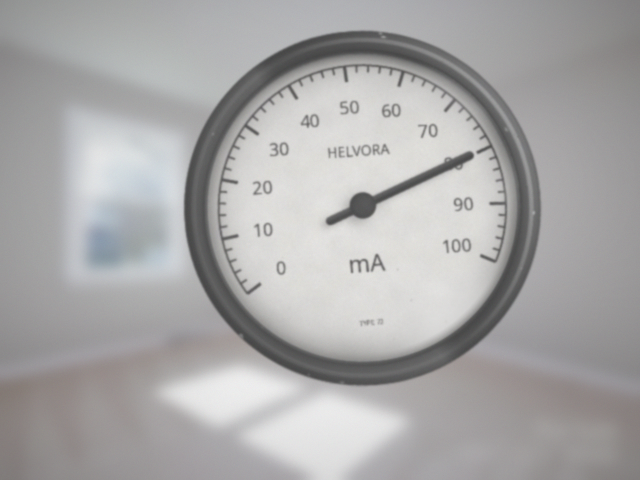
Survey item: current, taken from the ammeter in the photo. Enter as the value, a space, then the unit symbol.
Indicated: 80 mA
